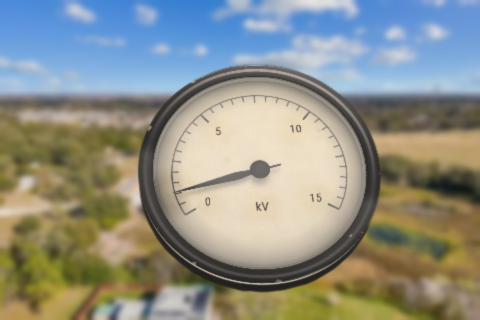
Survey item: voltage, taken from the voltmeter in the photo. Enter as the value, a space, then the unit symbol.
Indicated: 1 kV
